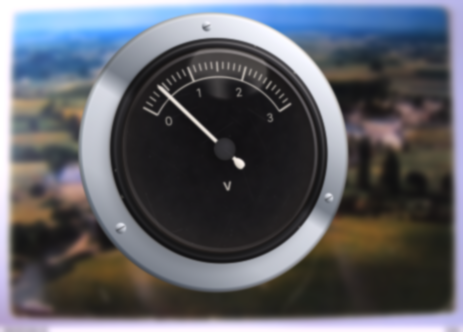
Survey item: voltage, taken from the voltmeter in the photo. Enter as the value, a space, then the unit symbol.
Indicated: 0.4 V
